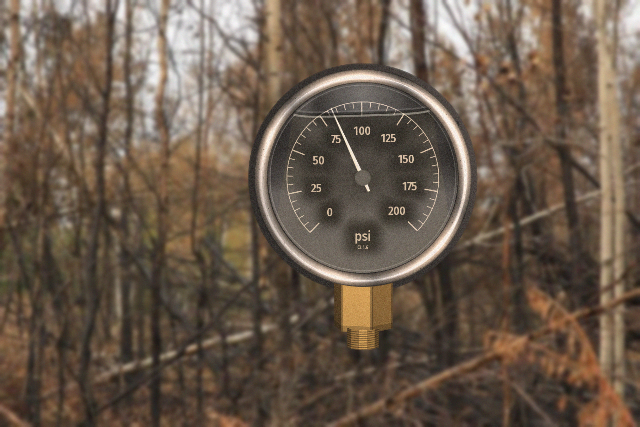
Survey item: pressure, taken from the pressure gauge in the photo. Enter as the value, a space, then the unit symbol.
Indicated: 82.5 psi
